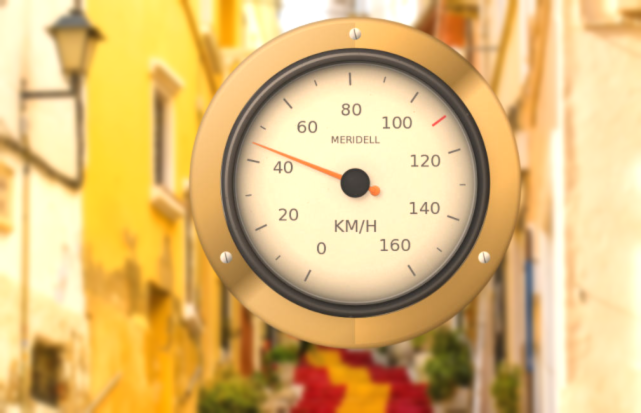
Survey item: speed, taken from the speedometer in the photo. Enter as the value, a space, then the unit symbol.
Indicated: 45 km/h
